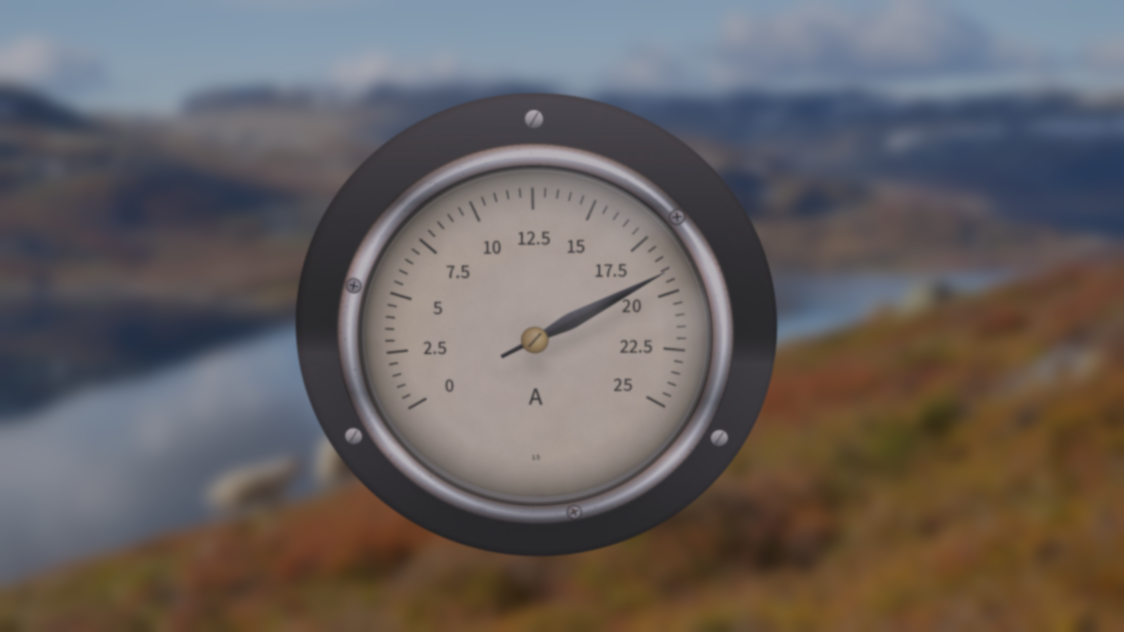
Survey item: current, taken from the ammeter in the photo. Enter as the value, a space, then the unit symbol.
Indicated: 19 A
